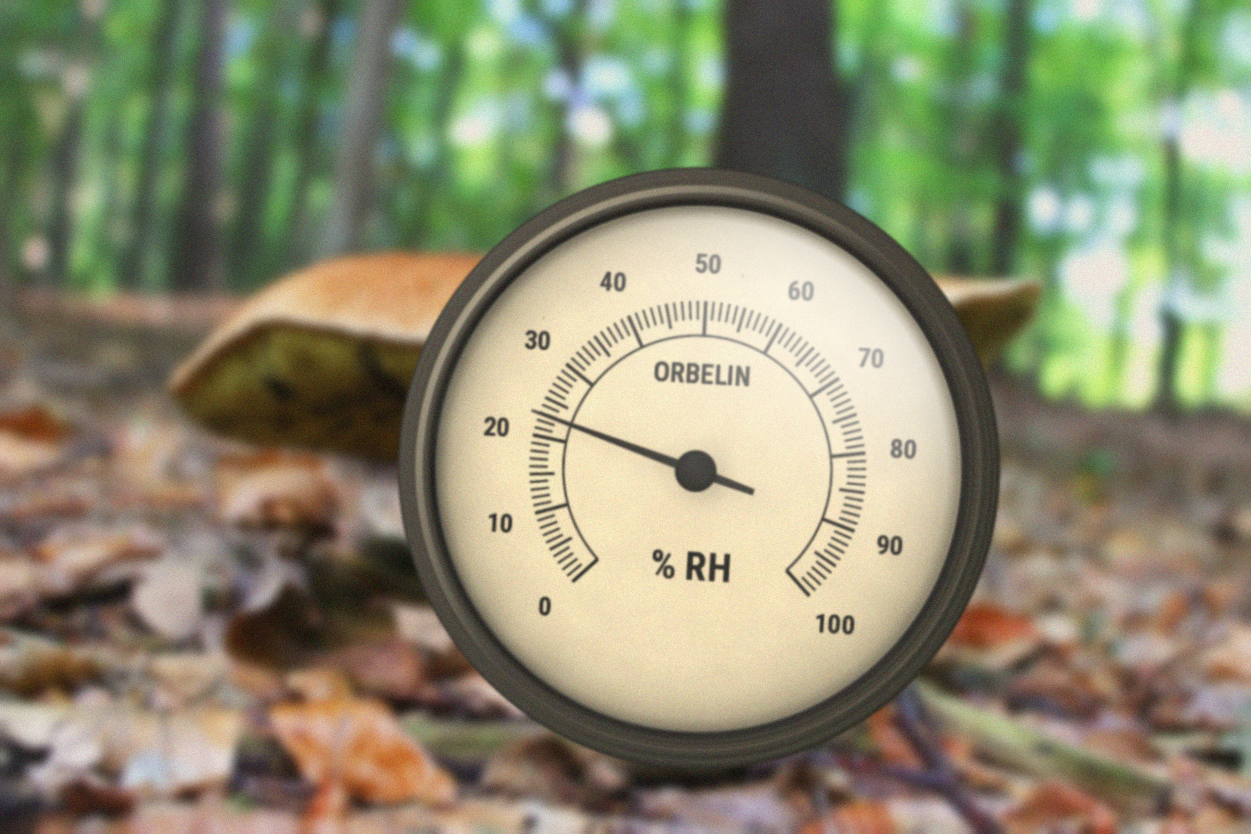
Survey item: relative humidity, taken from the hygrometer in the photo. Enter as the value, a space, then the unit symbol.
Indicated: 23 %
